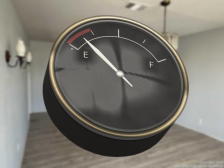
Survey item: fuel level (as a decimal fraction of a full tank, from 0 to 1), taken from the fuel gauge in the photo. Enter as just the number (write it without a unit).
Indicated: 0.125
